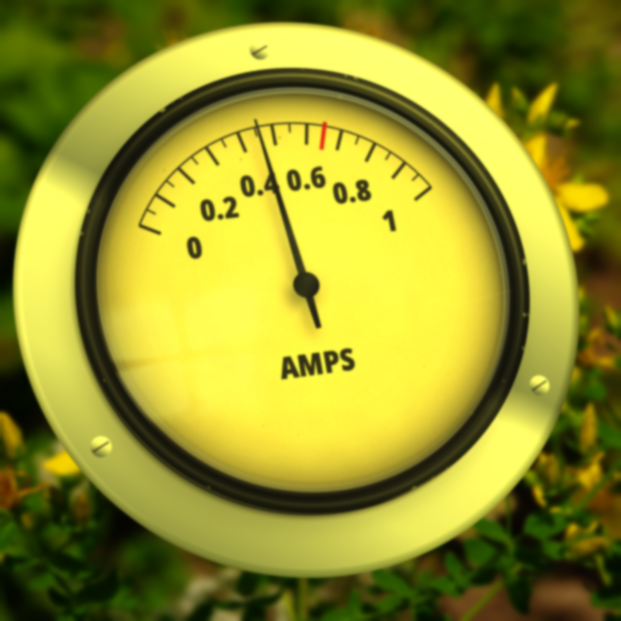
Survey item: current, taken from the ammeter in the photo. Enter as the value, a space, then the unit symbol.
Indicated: 0.45 A
